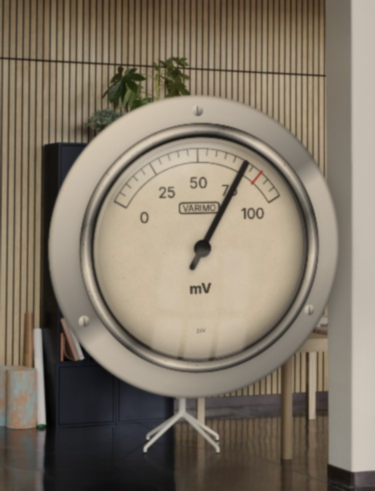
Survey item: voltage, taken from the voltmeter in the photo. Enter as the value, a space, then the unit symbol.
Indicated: 75 mV
